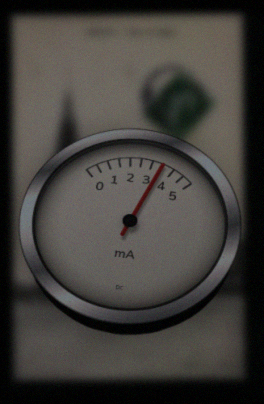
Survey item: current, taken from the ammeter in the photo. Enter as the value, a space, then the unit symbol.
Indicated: 3.5 mA
